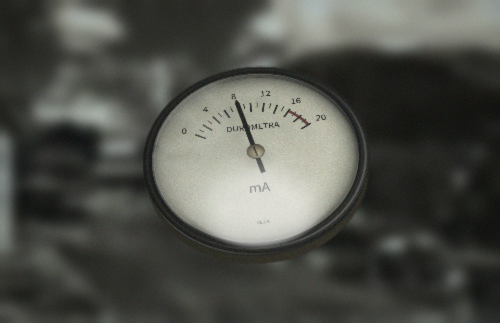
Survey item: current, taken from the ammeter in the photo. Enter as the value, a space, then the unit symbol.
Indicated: 8 mA
